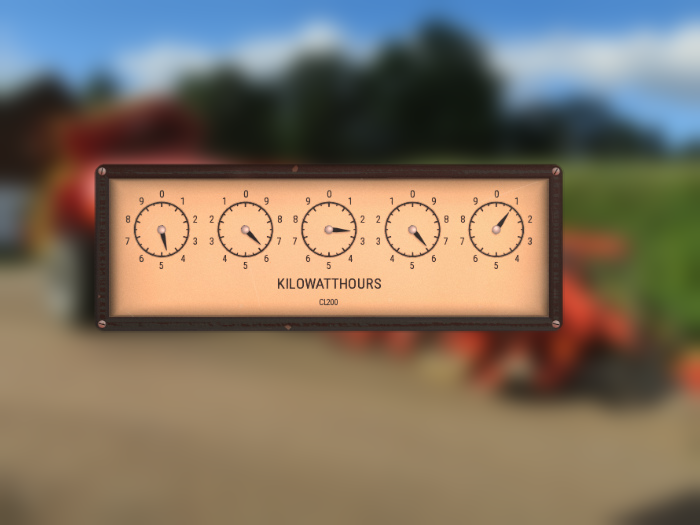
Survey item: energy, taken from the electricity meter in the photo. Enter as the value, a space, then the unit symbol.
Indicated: 46261 kWh
